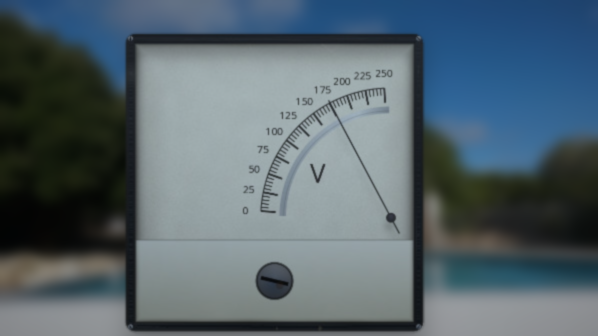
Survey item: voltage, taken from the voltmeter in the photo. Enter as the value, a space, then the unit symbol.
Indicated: 175 V
